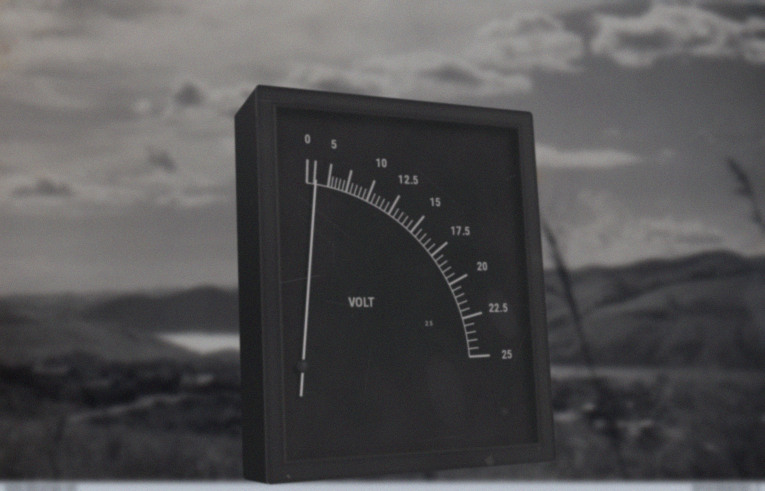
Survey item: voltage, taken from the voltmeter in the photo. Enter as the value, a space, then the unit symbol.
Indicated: 2.5 V
